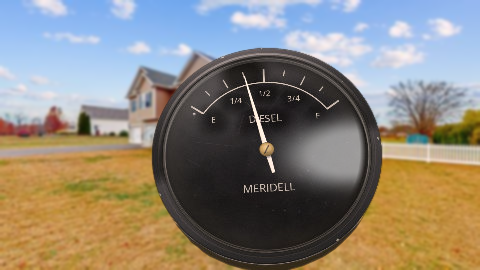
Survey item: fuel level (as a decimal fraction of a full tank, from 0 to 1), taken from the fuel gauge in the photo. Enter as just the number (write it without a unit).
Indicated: 0.375
